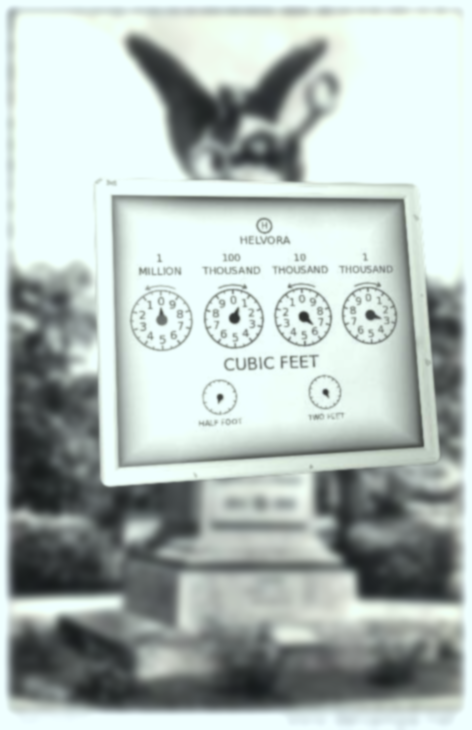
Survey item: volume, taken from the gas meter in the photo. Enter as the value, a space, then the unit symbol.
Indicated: 6300 ft³
